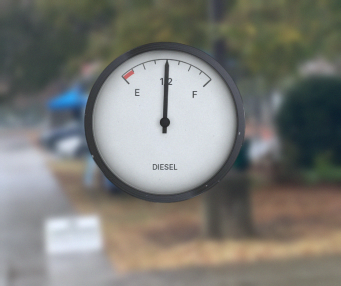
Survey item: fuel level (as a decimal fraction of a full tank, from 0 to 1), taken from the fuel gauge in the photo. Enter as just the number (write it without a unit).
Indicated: 0.5
